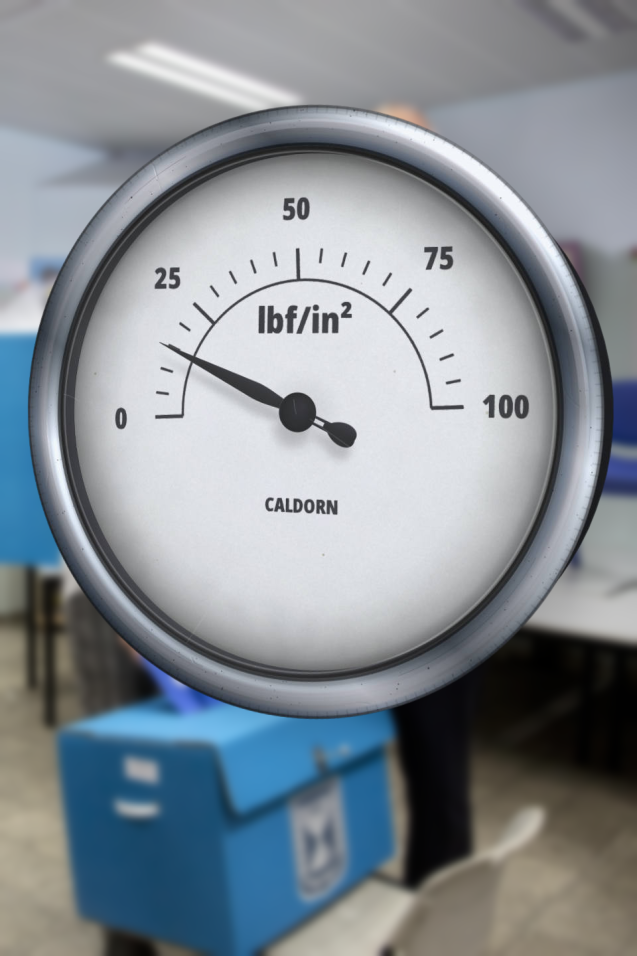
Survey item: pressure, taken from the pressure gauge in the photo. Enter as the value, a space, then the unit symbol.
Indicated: 15 psi
